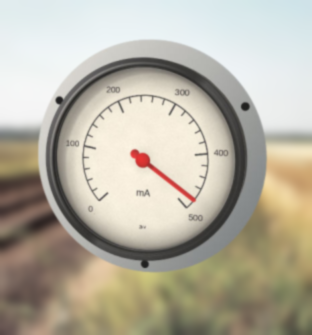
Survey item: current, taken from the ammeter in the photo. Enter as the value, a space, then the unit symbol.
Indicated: 480 mA
